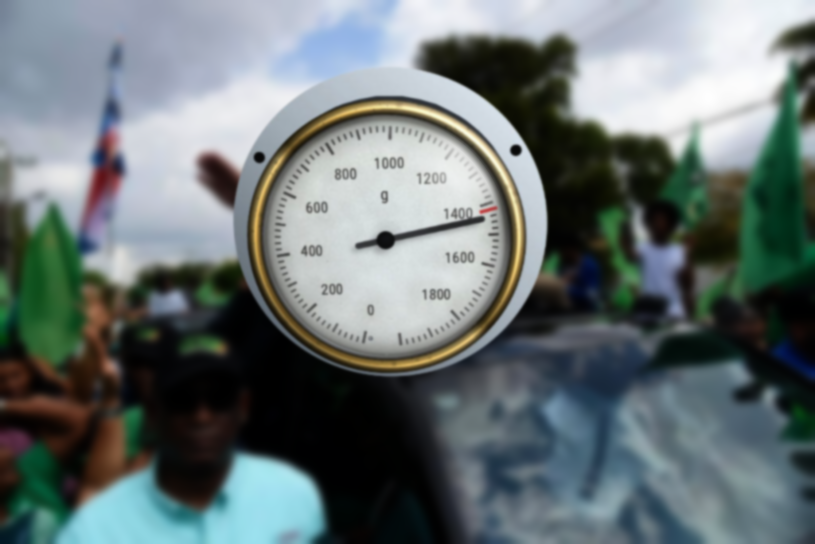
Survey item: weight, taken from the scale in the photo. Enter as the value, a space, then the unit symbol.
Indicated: 1440 g
